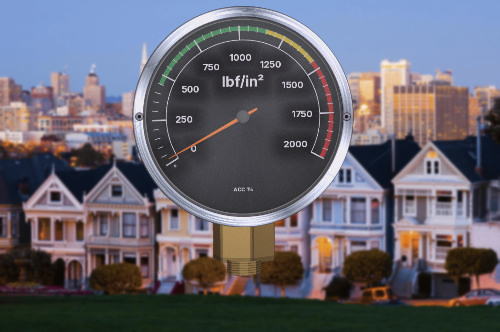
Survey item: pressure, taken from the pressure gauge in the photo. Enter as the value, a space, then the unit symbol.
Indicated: 25 psi
